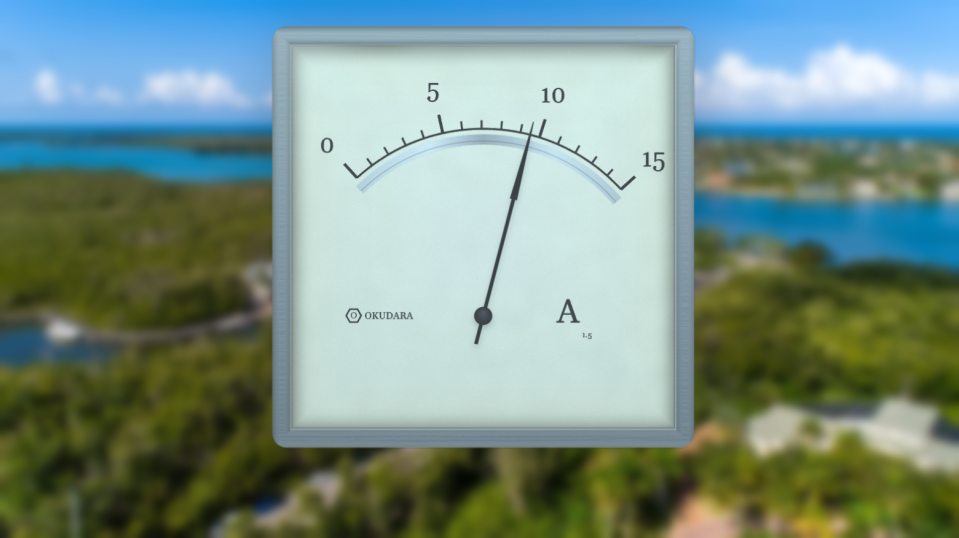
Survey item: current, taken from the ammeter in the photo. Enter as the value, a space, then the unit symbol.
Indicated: 9.5 A
